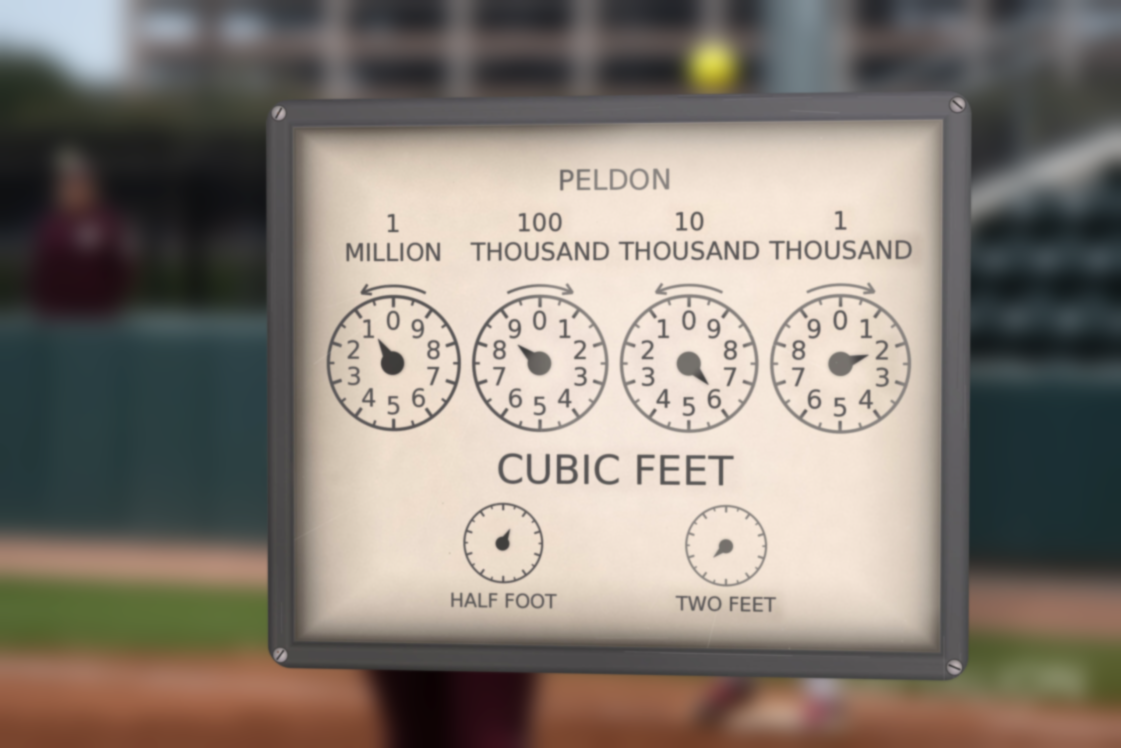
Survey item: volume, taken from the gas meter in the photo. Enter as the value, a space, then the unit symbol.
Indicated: 86200 ft³
